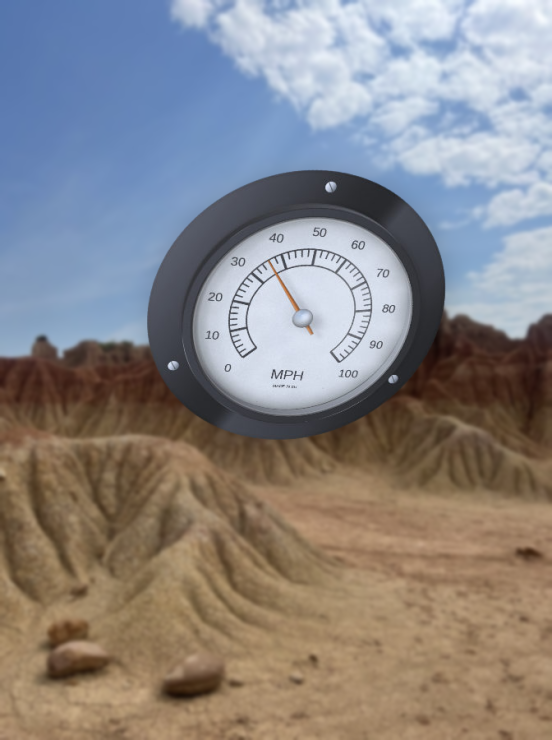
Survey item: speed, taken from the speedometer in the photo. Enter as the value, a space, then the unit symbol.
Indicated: 36 mph
